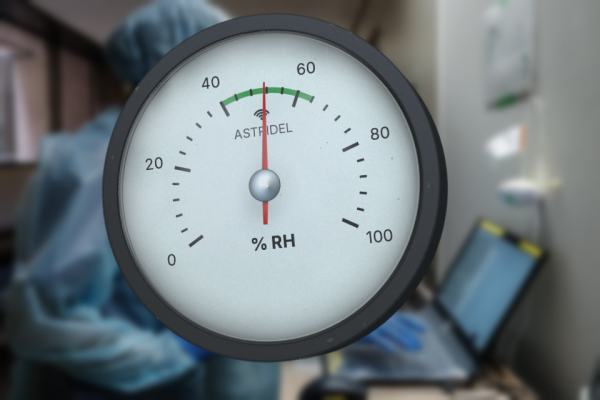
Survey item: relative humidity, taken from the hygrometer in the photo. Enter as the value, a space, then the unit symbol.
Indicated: 52 %
